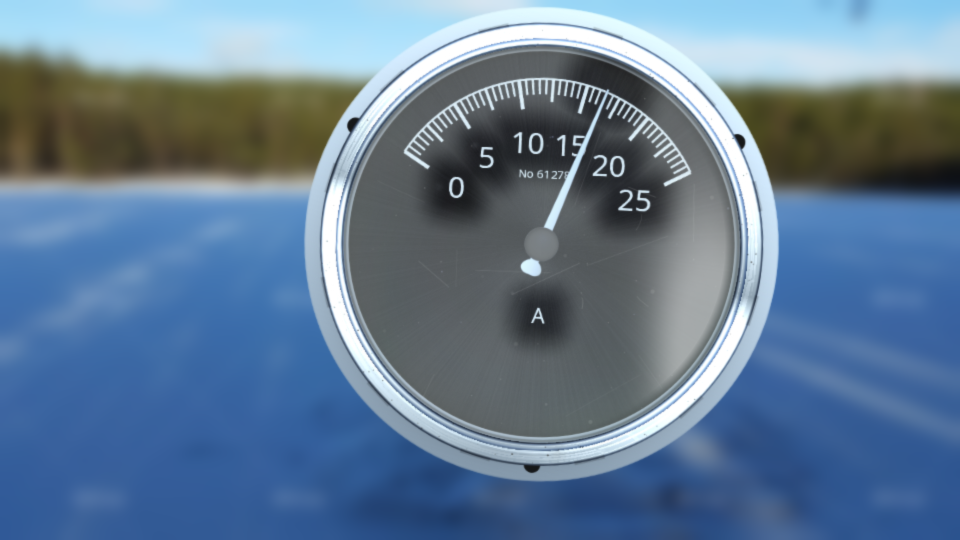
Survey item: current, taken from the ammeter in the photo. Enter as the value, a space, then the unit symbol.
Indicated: 16.5 A
